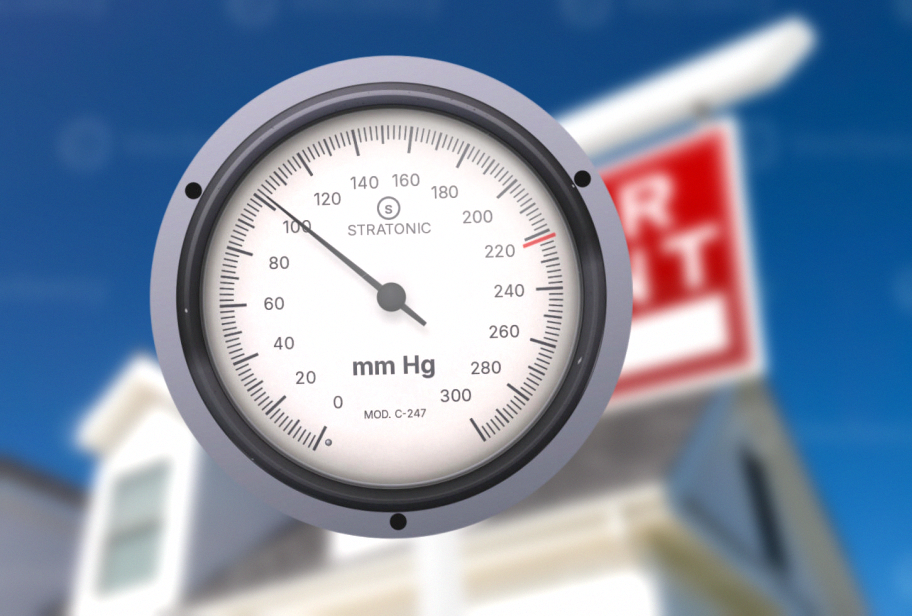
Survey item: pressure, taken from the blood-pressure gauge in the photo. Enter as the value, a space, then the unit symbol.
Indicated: 102 mmHg
